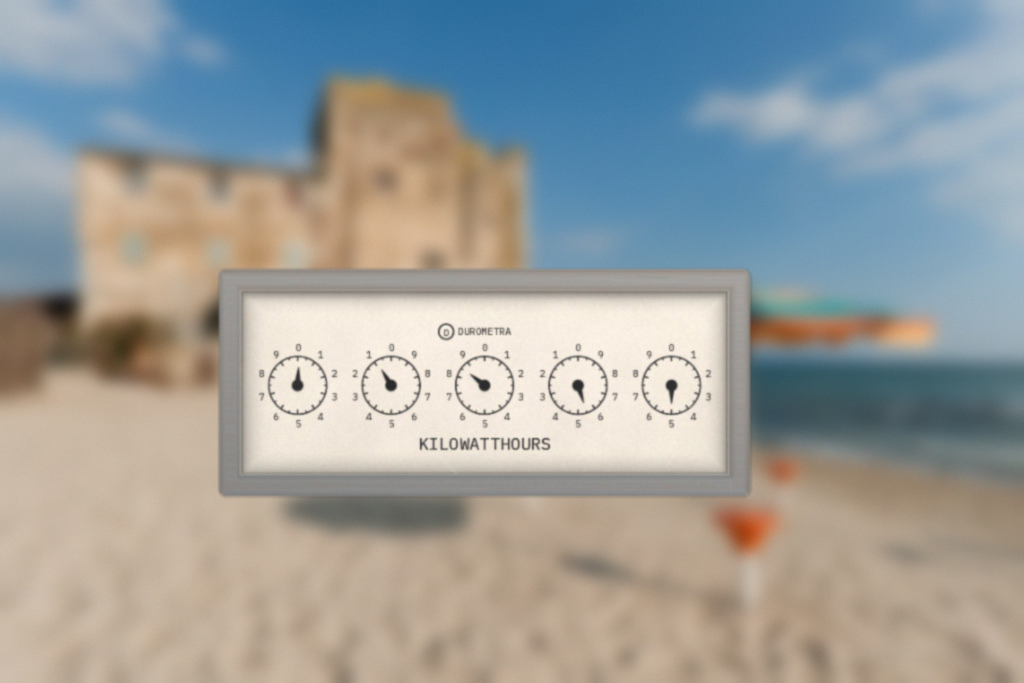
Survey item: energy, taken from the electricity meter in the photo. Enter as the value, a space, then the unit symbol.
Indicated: 855 kWh
